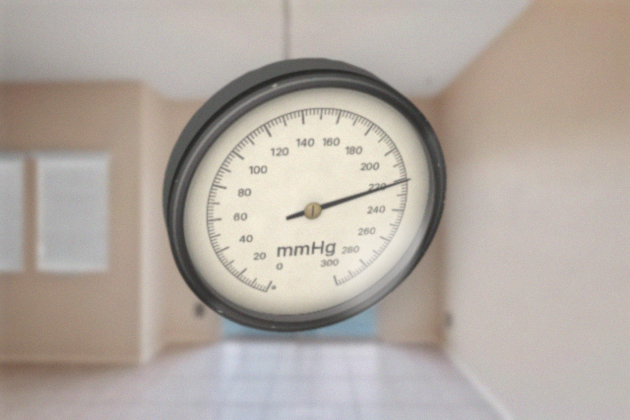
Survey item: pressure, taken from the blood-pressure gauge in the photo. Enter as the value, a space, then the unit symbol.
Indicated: 220 mmHg
